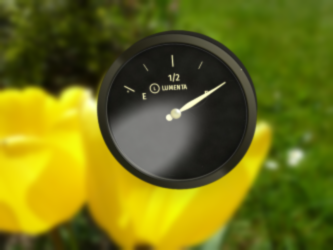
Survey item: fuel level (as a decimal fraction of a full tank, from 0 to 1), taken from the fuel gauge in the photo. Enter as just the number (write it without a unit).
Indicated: 1
